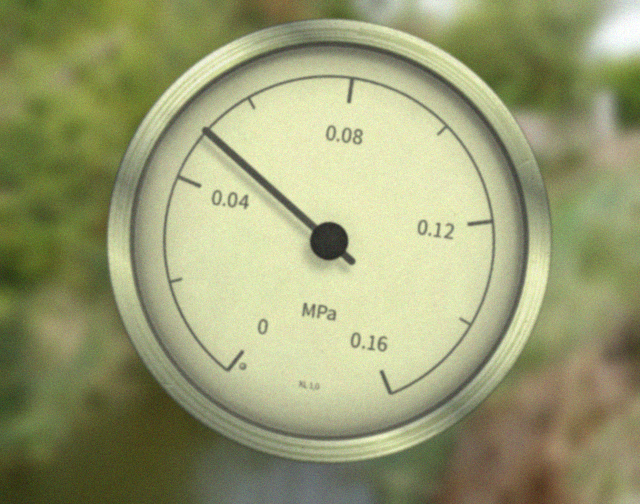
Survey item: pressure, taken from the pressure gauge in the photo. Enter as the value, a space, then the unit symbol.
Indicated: 0.05 MPa
